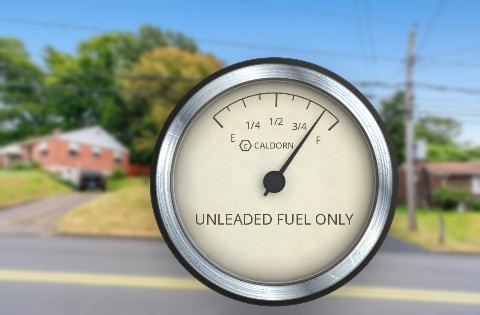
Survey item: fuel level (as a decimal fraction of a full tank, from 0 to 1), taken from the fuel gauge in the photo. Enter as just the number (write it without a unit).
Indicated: 0.875
